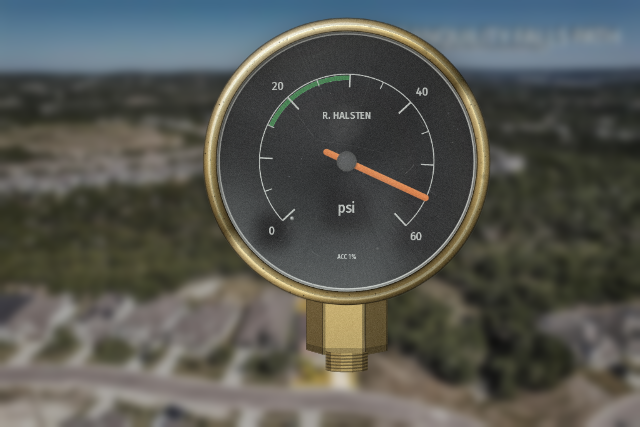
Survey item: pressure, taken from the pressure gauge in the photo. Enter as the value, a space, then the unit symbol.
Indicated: 55 psi
